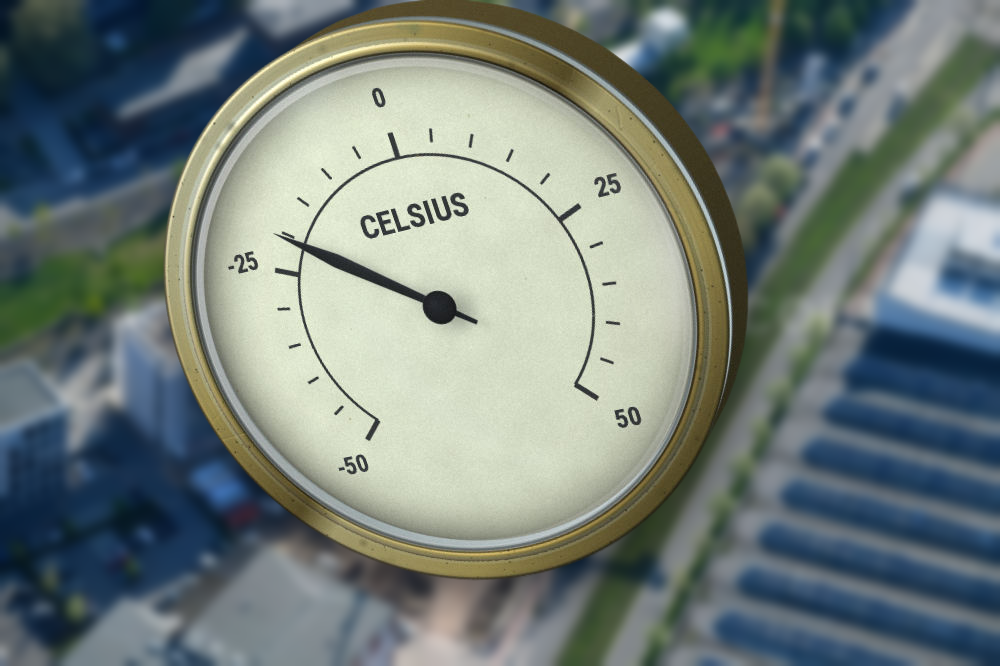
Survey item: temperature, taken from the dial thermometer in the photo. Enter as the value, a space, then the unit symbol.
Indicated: -20 °C
